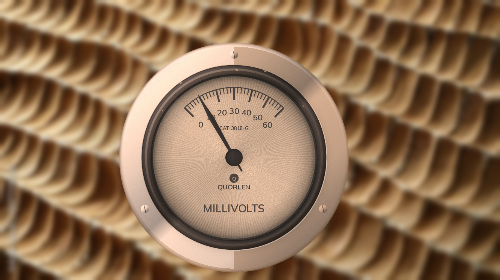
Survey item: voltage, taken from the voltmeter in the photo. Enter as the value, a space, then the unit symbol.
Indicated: 10 mV
